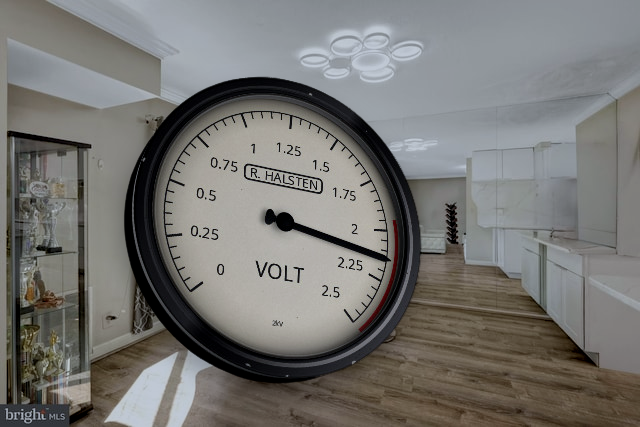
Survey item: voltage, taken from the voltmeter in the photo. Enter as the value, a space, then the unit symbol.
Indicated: 2.15 V
